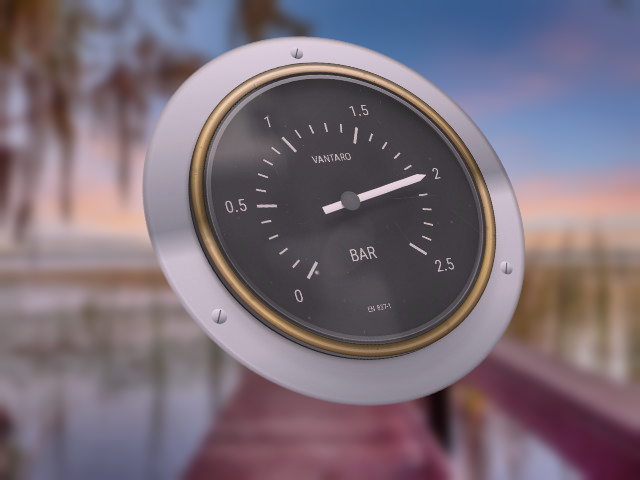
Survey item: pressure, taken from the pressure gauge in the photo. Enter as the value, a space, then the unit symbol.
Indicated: 2 bar
